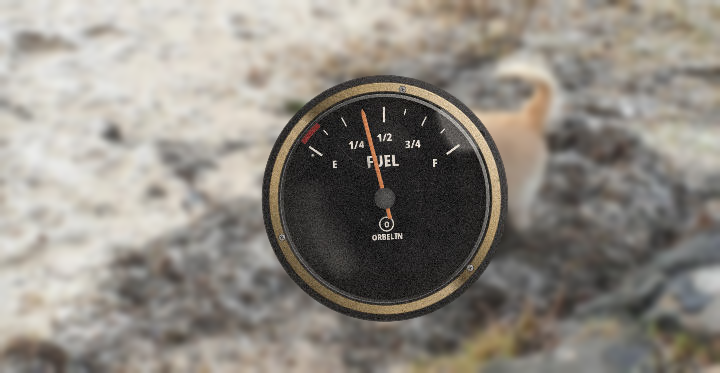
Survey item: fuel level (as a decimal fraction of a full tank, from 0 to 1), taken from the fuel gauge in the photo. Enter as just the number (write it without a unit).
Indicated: 0.375
